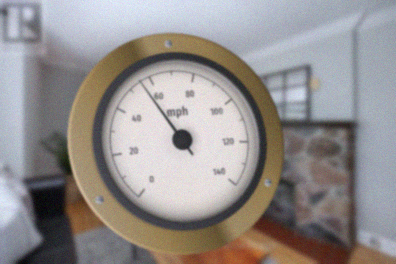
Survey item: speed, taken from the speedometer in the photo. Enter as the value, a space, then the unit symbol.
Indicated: 55 mph
